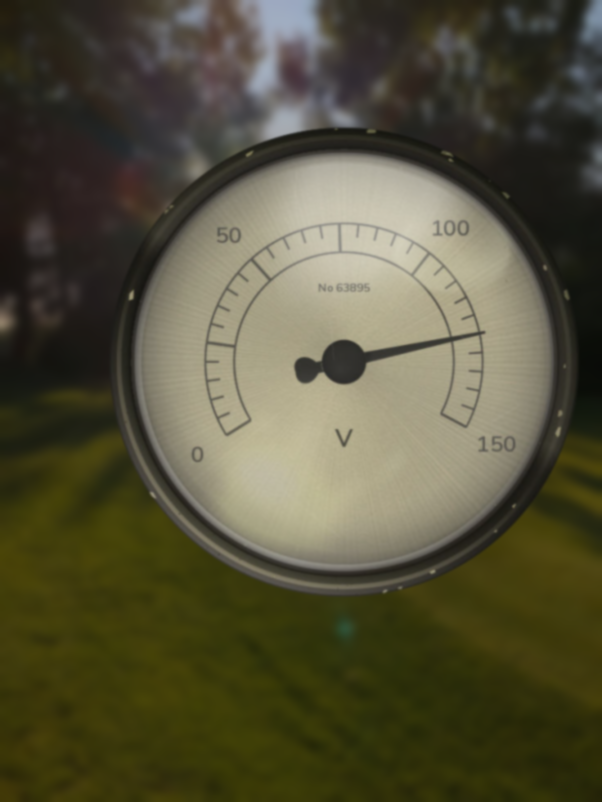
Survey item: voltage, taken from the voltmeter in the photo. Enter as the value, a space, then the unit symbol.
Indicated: 125 V
